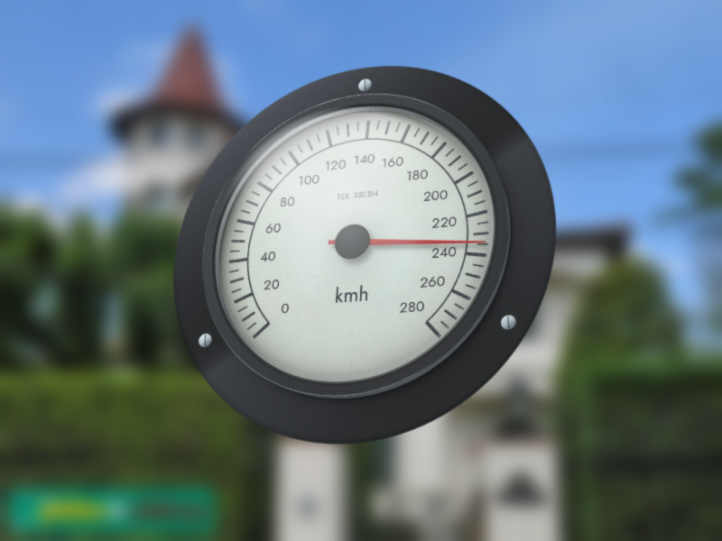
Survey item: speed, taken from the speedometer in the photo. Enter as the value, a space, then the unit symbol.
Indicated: 235 km/h
